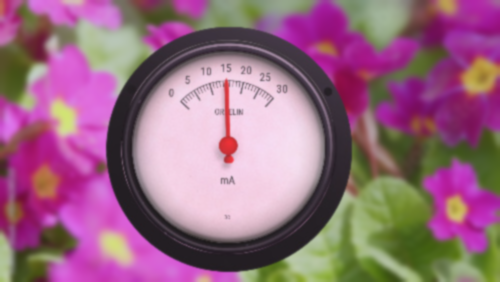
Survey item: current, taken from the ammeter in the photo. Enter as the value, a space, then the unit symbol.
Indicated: 15 mA
